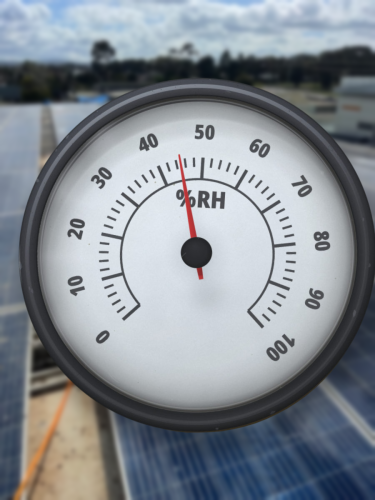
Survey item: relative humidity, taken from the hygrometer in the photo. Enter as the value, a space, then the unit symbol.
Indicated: 45 %
